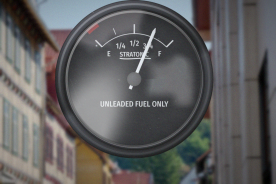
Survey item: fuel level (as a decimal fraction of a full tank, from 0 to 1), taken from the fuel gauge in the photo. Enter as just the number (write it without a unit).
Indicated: 0.75
